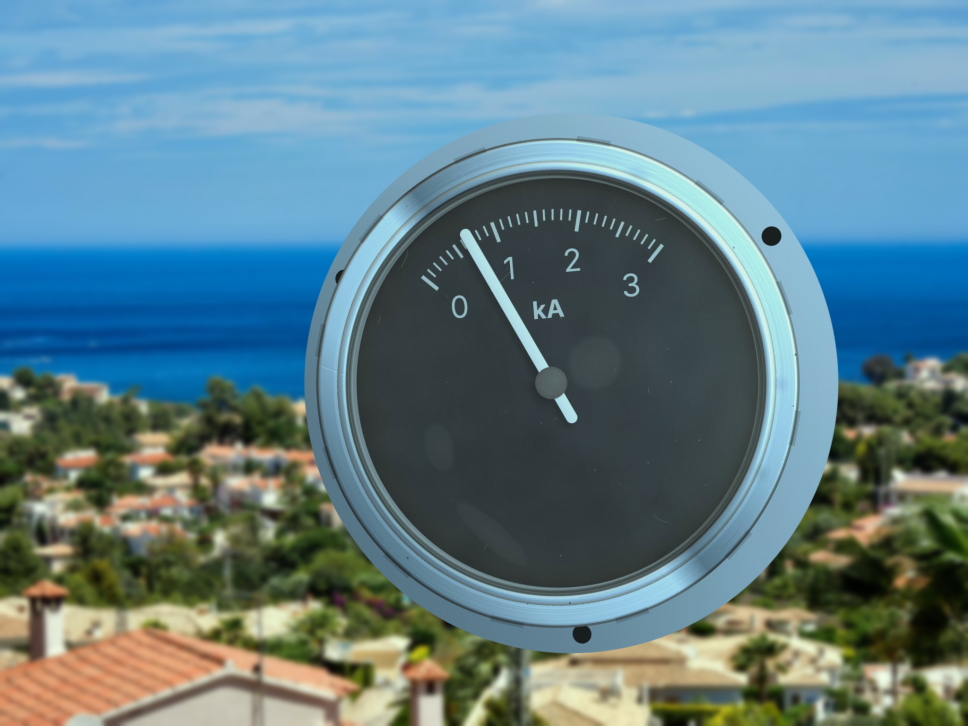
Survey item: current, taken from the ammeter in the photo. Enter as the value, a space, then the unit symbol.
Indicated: 0.7 kA
